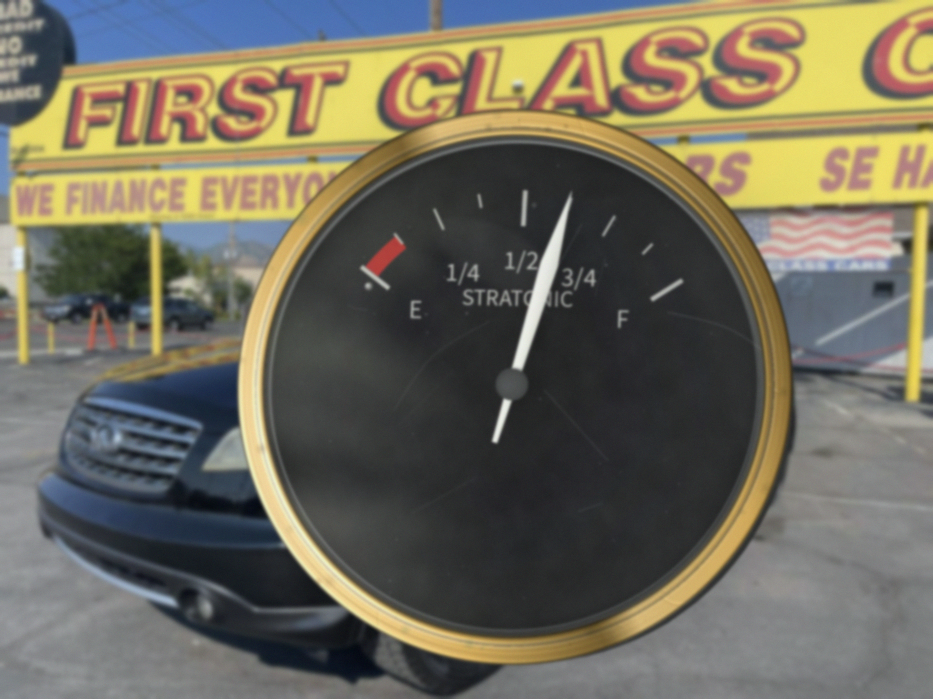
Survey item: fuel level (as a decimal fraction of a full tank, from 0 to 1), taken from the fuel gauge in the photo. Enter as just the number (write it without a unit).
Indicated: 0.625
